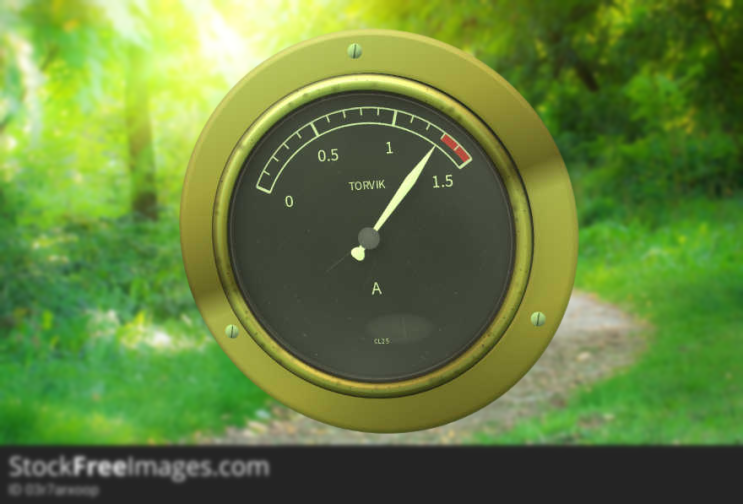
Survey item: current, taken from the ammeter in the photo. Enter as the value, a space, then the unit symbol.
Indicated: 1.3 A
